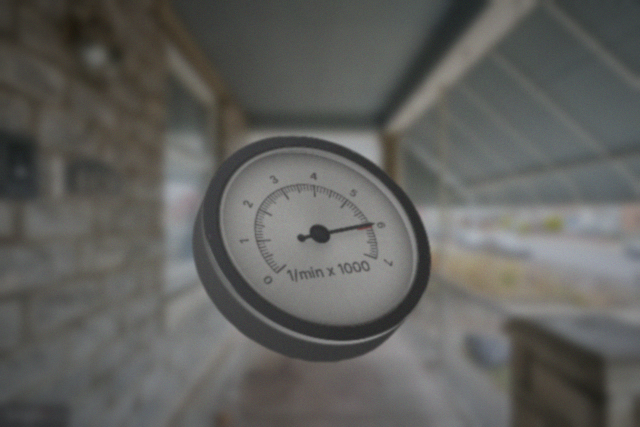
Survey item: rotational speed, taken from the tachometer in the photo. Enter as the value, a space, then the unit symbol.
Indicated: 6000 rpm
